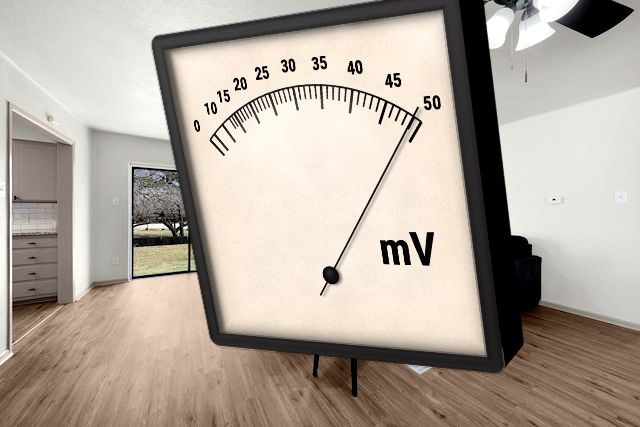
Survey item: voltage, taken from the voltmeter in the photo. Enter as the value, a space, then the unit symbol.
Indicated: 49 mV
